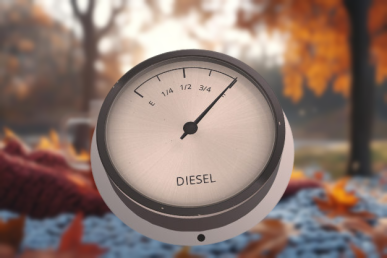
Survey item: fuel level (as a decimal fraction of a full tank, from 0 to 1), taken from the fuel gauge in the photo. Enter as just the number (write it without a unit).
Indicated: 1
